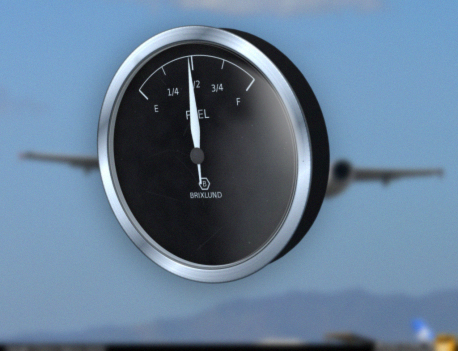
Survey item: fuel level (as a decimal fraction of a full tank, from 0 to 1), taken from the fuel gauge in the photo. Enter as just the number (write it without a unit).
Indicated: 0.5
